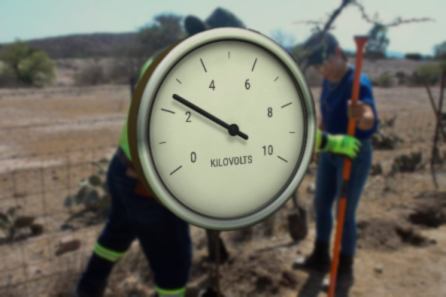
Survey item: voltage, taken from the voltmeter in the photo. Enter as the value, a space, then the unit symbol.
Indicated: 2.5 kV
